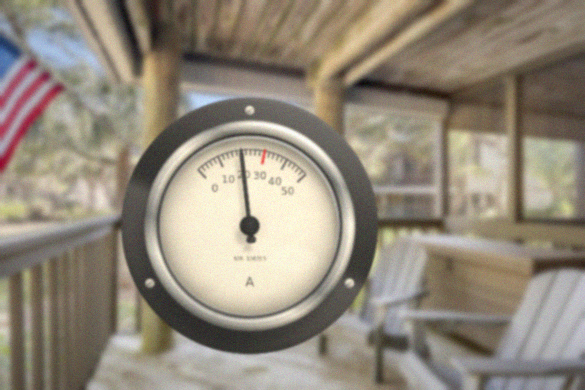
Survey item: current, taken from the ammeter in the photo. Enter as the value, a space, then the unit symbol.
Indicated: 20 A
